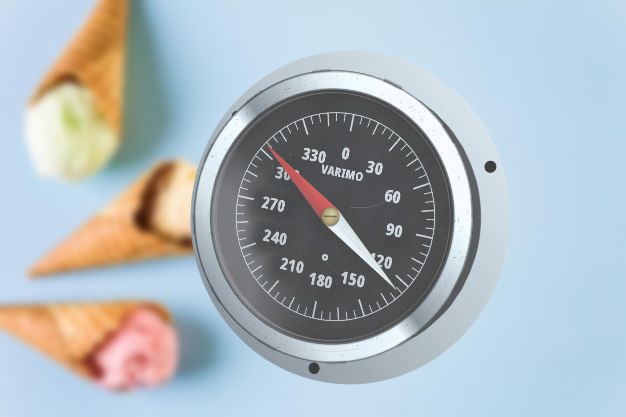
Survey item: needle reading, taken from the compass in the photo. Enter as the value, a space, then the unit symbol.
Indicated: 305 °
